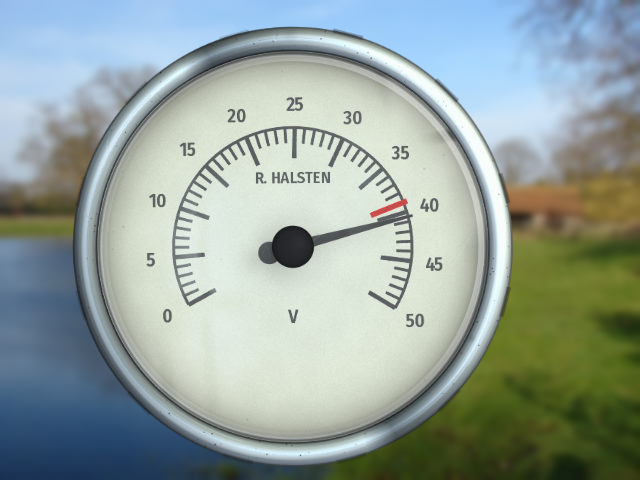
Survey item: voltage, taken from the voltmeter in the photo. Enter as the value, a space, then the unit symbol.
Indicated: 40.5 V
